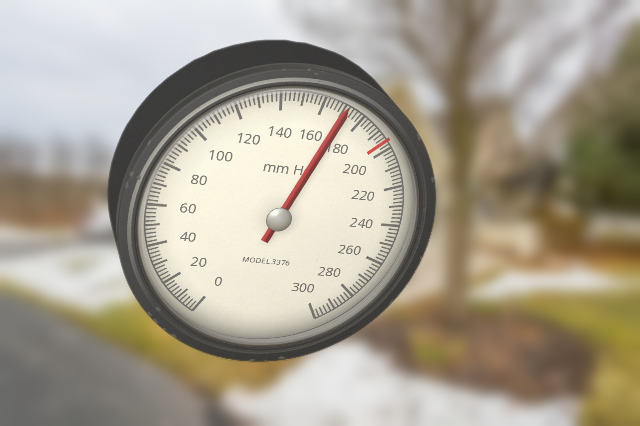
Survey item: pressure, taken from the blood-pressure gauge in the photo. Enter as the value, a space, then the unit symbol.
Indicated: 170 mmHg
